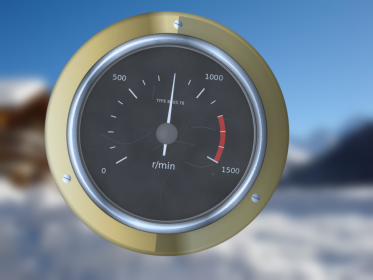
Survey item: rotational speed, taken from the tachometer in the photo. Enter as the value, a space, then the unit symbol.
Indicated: 800 rpm
